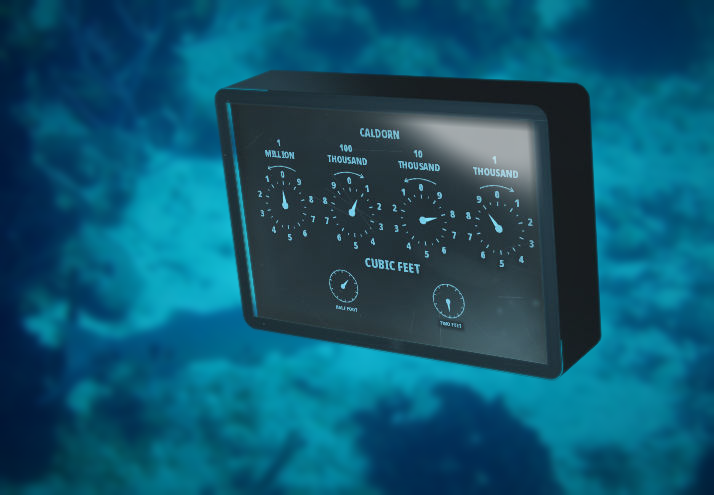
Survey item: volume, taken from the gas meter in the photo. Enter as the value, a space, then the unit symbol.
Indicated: 7900 ft³
